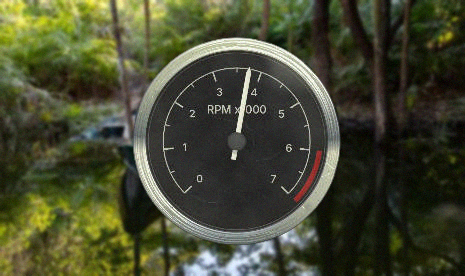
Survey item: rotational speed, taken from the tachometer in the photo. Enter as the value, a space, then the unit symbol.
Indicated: 3750 rpm
